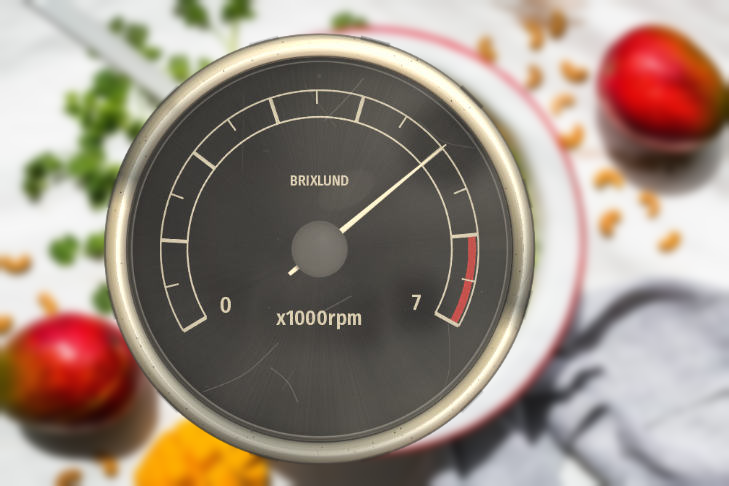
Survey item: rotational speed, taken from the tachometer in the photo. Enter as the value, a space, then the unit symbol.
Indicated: 5000 rpm
